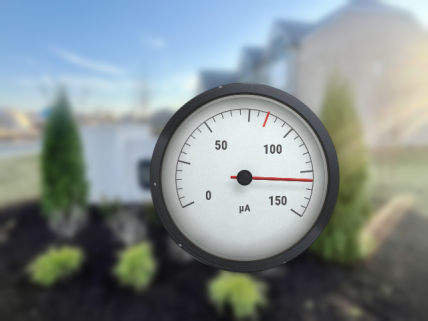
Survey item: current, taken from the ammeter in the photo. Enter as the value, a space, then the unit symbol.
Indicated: 130 µA
